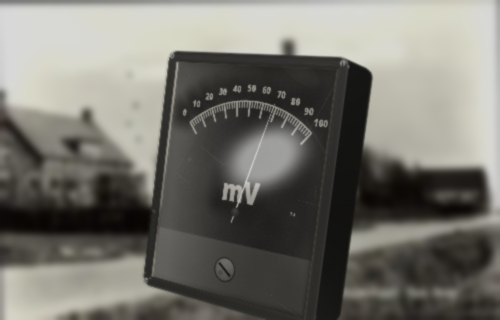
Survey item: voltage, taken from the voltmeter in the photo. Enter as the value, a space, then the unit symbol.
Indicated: 70 mV
